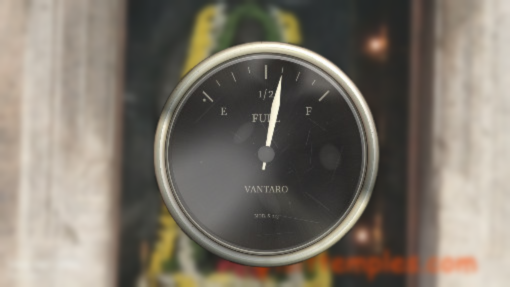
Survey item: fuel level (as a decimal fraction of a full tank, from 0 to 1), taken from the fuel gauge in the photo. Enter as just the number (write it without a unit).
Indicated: 0.625
